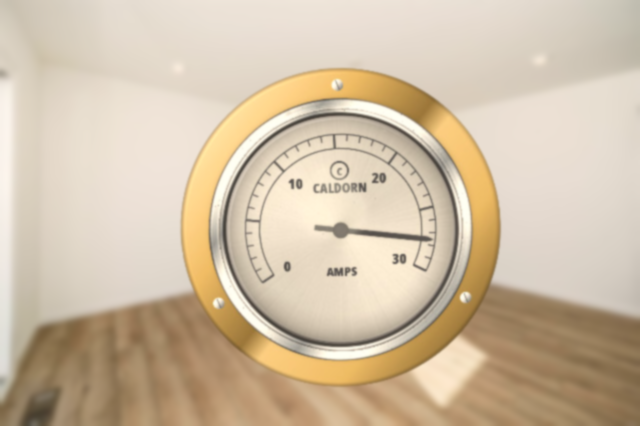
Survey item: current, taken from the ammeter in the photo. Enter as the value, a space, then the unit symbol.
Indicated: 27.5 A
